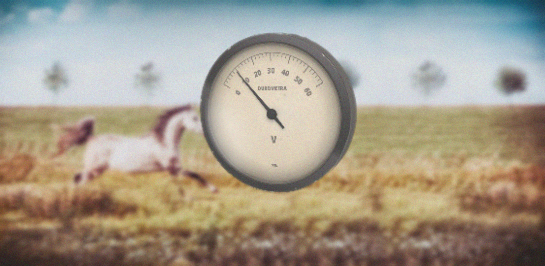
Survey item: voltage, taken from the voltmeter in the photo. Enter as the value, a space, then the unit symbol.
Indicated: 10 V
